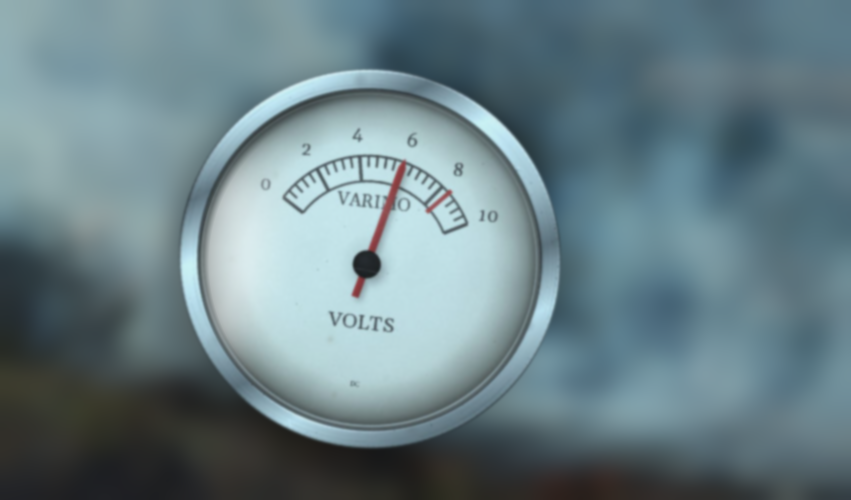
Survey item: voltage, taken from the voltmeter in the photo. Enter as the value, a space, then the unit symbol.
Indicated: 6 V
